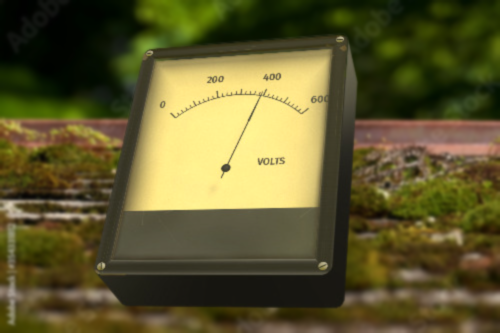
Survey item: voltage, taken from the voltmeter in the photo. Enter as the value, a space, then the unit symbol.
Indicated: 400 V
